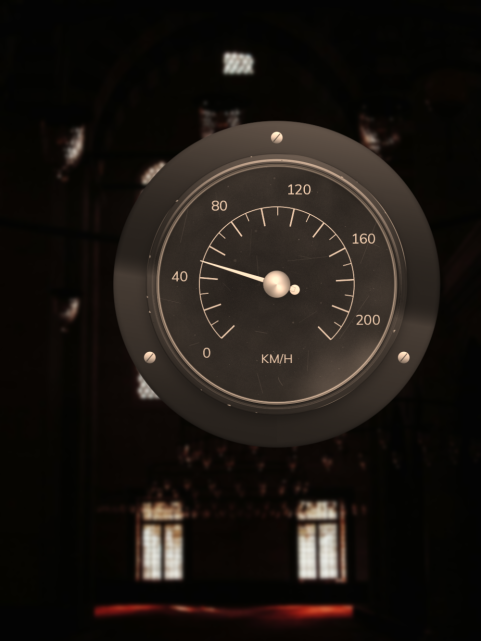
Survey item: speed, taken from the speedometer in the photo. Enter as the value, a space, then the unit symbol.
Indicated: 50 km/h
